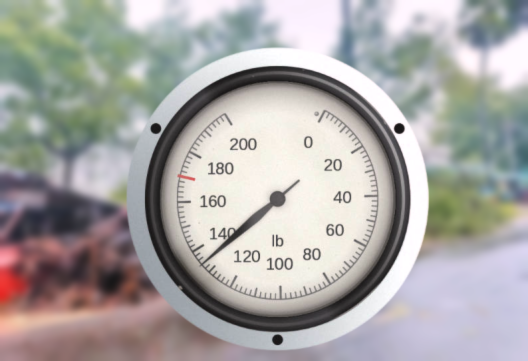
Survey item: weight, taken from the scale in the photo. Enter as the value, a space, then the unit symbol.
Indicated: 134 lb
